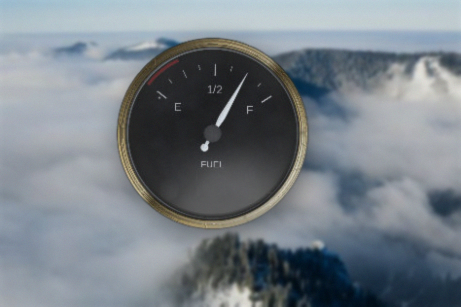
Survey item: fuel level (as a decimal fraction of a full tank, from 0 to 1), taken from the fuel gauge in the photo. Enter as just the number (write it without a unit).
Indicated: 0.75
